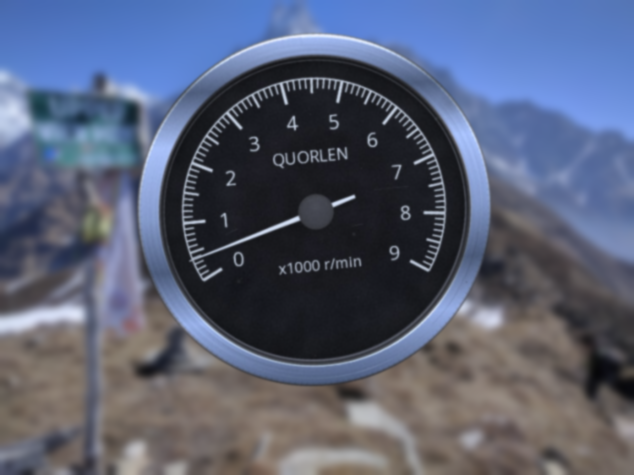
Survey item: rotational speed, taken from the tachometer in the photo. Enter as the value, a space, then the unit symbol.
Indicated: 400 rpm
